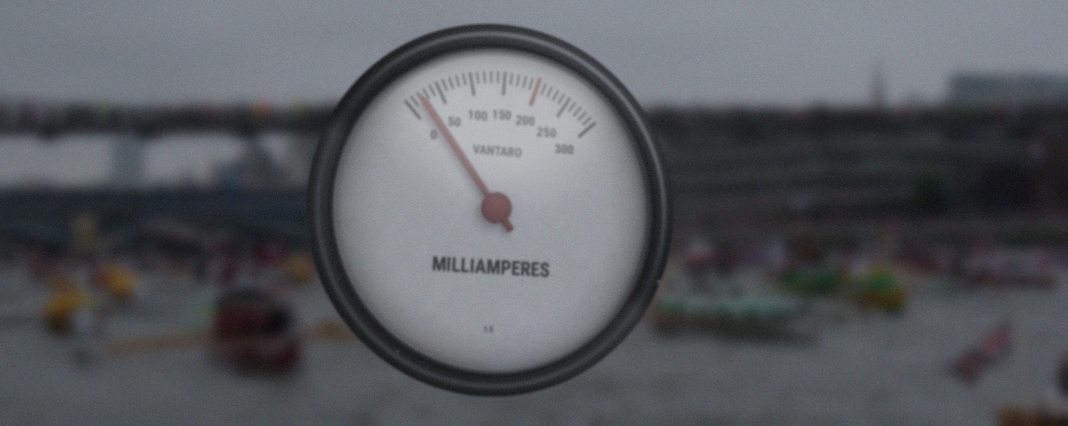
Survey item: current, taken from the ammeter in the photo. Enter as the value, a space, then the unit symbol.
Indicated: 20 mA
